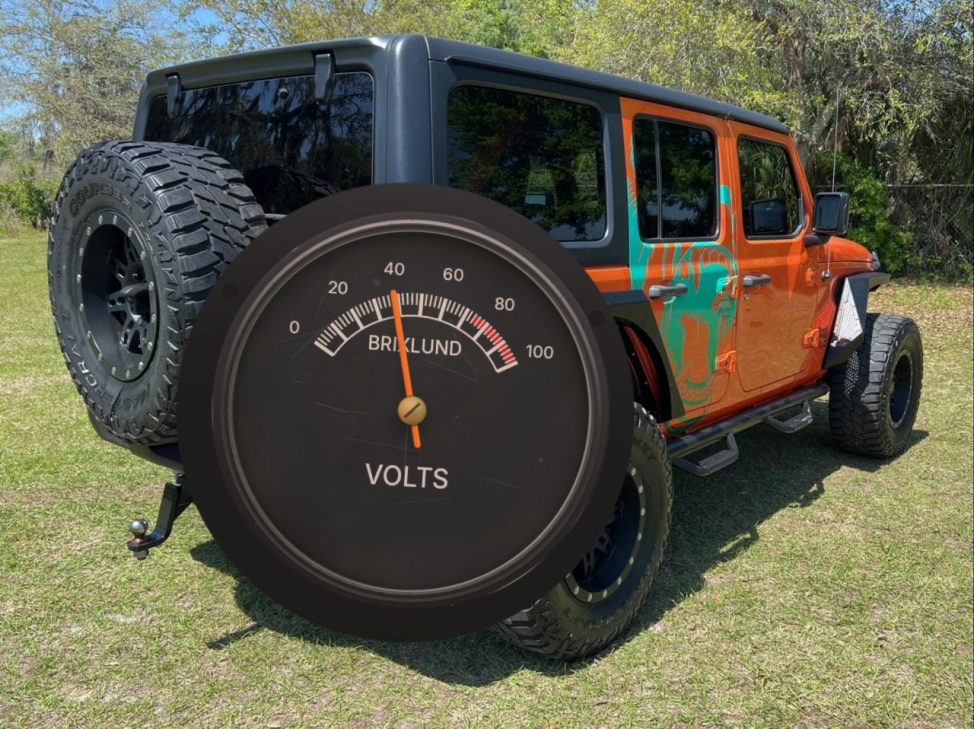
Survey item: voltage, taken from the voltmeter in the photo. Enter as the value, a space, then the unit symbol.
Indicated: 38 V
